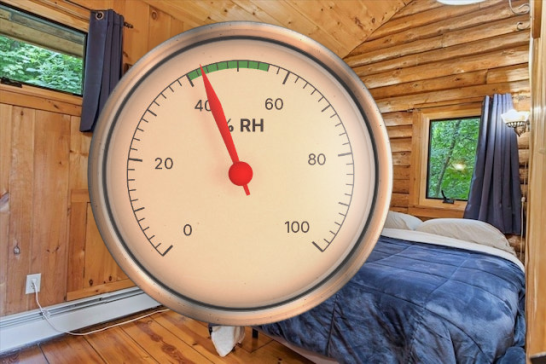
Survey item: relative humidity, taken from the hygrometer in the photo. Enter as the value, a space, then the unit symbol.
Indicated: 43 %
